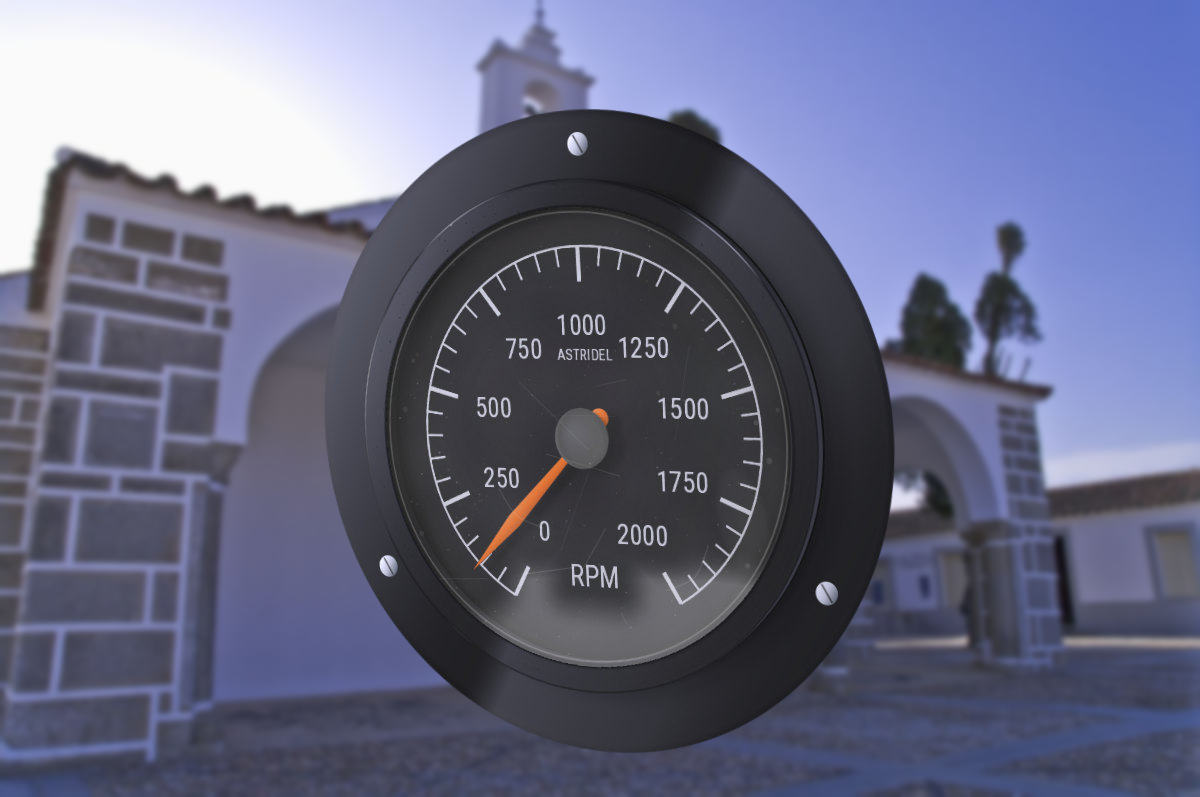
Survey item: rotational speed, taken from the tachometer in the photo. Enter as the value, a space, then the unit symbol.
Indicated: 100 rpm
